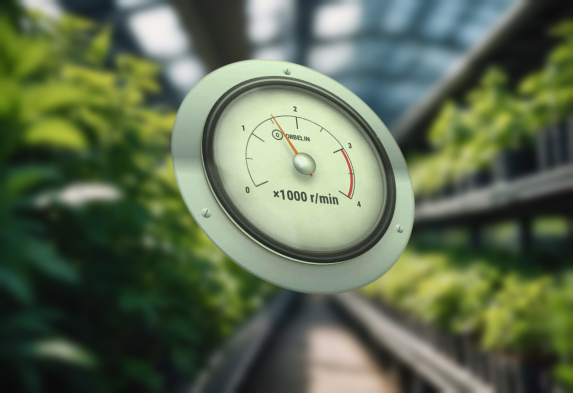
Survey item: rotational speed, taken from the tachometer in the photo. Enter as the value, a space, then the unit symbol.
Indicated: 1500 rpm
